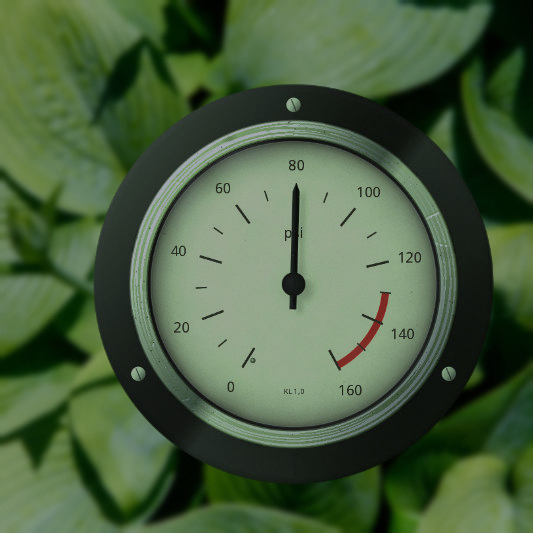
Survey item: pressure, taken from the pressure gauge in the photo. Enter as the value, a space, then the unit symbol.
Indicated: 80 psi
